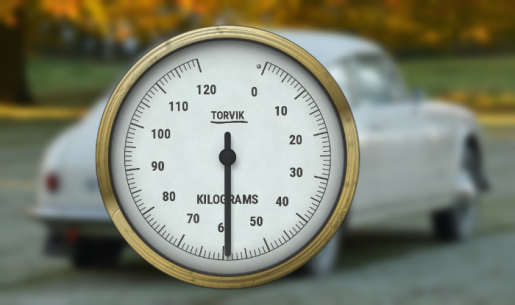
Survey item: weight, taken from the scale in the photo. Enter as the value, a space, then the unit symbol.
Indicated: 59 kg
